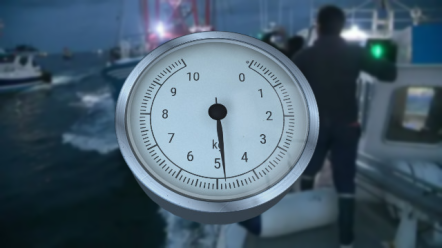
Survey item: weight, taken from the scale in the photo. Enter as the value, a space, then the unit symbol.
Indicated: 4.8 kg
